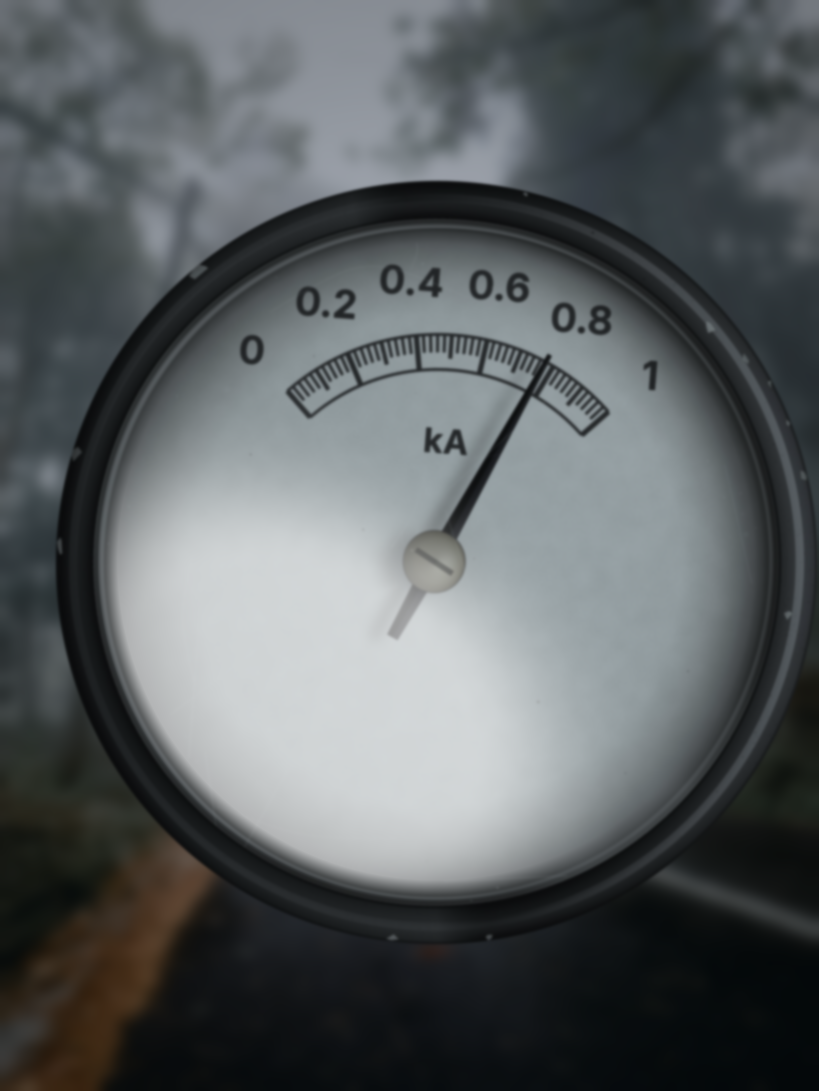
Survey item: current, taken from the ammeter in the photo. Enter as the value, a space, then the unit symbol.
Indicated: 0.78 kA
